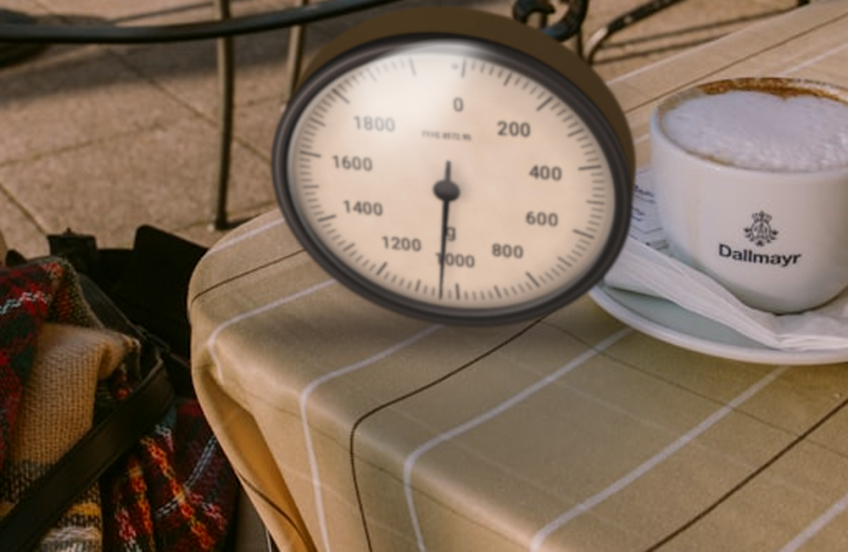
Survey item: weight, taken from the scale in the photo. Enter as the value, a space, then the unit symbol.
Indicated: 1040 g
